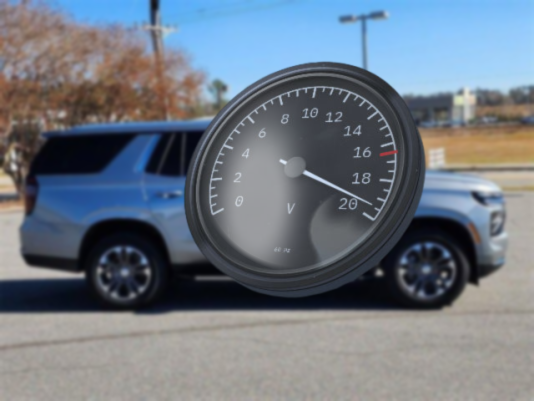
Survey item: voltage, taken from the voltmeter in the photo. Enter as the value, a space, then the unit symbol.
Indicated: 19.5 V
